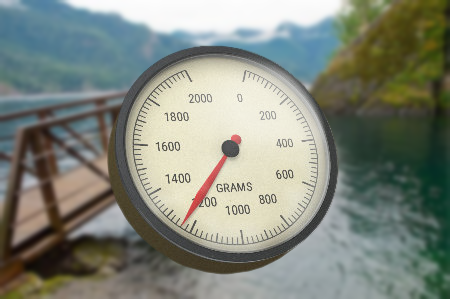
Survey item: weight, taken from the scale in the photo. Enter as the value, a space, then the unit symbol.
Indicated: 1240 g
